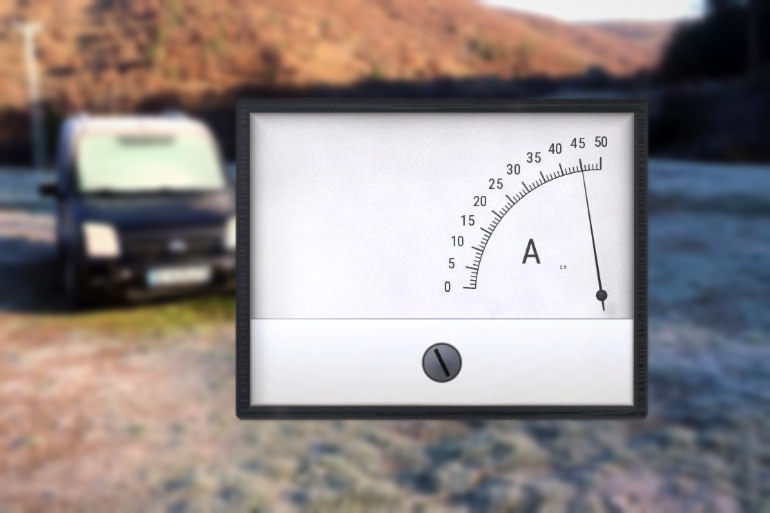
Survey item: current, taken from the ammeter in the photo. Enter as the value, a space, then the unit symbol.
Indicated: 45 A
